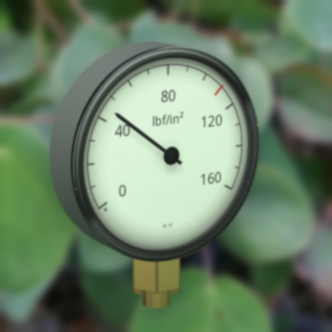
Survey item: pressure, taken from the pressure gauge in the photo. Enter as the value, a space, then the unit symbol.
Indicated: 45 psi
